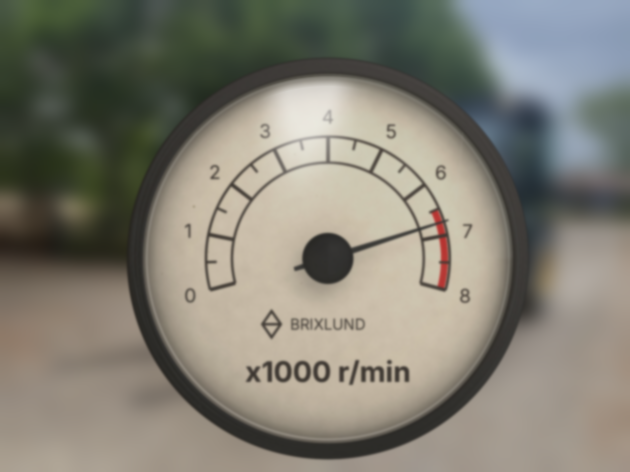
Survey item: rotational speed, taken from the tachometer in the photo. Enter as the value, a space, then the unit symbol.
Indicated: 6750 rpm
